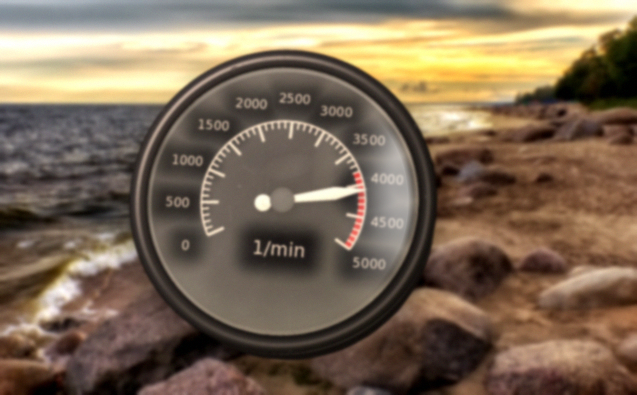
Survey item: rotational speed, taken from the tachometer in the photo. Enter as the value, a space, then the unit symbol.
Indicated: 4100 rpm
